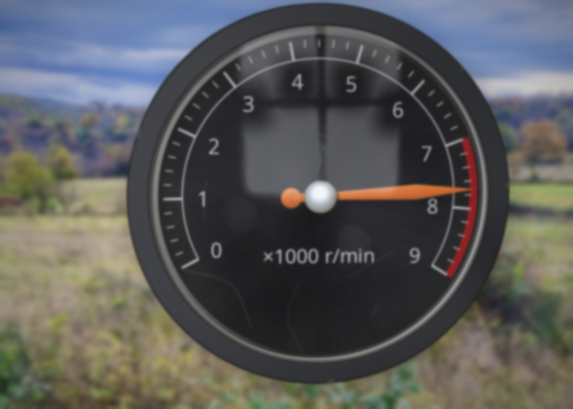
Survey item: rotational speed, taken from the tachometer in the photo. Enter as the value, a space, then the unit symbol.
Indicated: 7700 rpm
